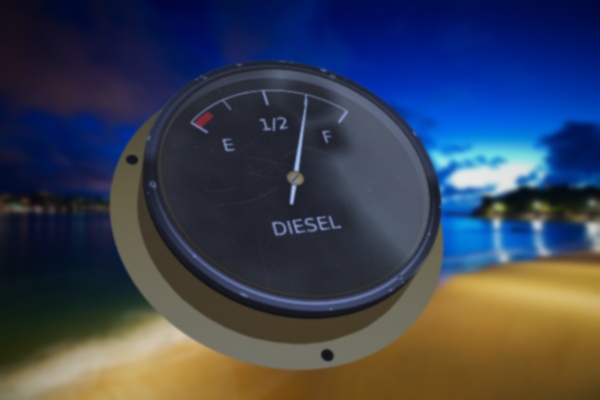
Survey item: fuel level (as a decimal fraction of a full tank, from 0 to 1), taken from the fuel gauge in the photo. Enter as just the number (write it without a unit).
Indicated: 0.75
